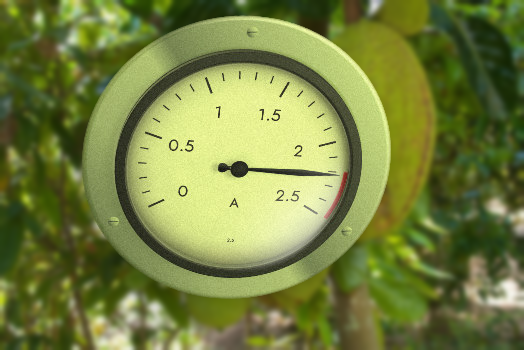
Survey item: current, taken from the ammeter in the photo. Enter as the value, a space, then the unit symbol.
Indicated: 2.2 A
